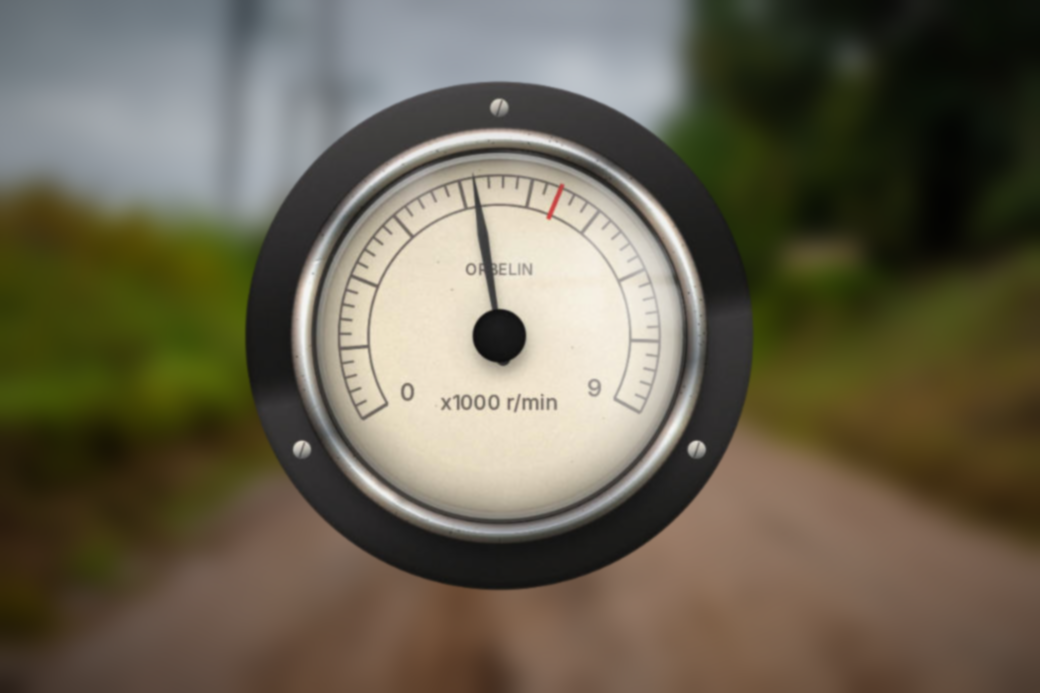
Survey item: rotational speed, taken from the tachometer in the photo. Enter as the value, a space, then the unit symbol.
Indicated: 4200 rpm
